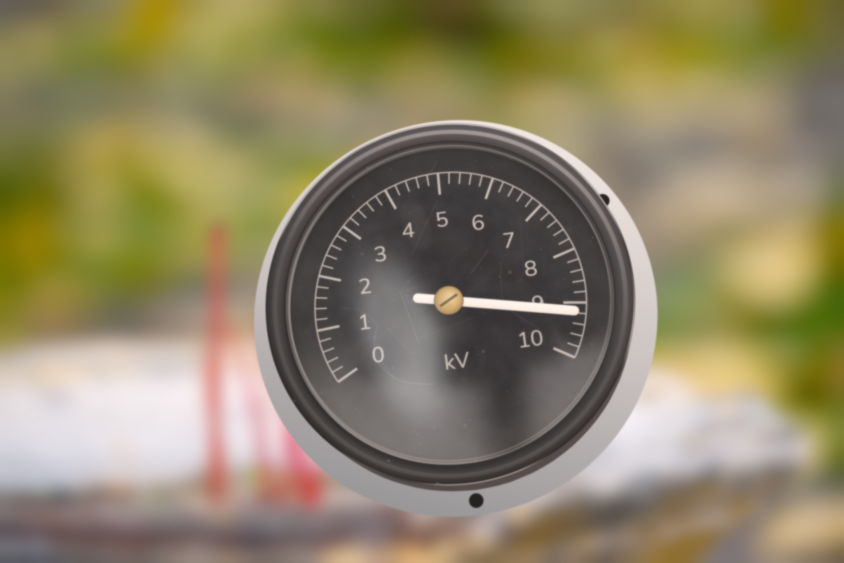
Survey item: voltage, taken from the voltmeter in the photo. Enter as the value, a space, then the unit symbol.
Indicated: 9.2 kV
